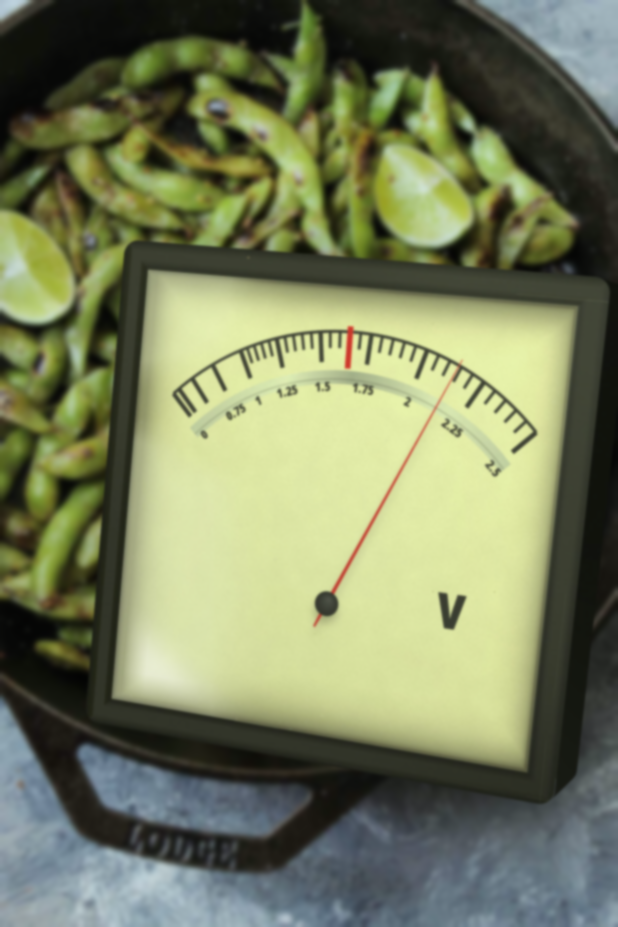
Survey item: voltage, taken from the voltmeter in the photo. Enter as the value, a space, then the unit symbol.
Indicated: 2.15 V
